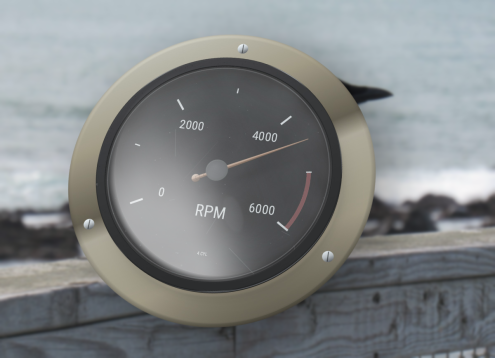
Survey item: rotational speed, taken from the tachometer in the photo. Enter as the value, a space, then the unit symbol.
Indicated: 4500 rpm
